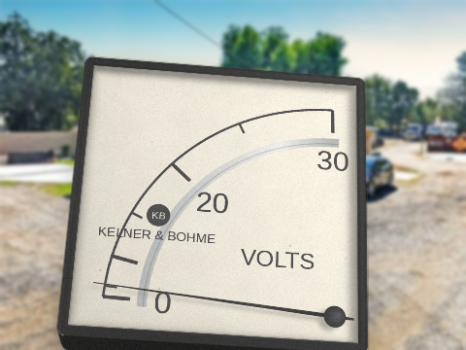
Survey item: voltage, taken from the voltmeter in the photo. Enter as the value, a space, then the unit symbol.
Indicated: 5 V
